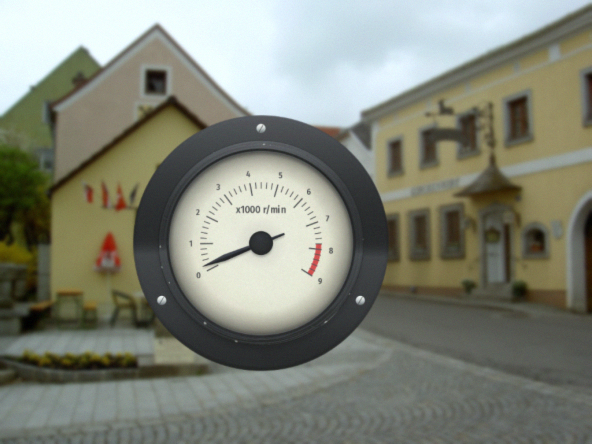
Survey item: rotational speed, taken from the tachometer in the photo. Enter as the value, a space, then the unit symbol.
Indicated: 200 rpm
